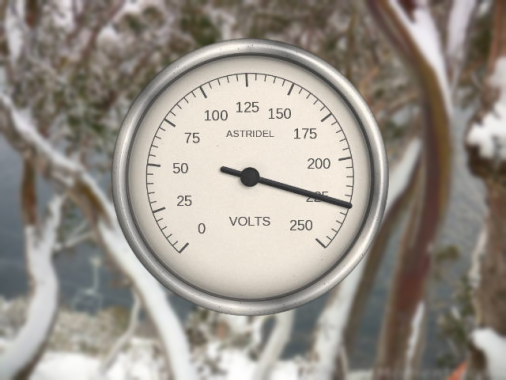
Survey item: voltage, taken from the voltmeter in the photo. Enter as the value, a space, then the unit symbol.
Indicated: 225 V
